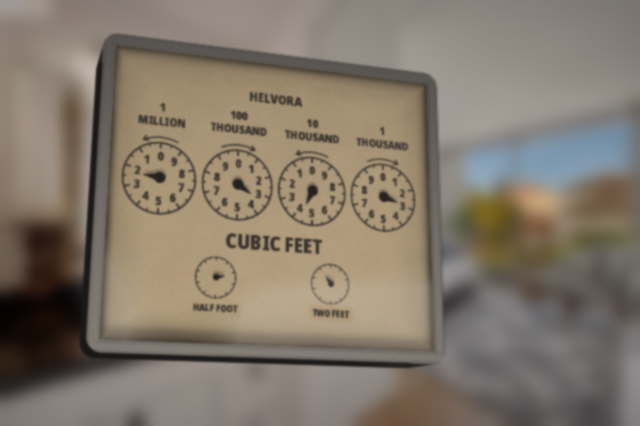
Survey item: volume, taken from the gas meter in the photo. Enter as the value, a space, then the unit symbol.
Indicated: 234300 ft³
